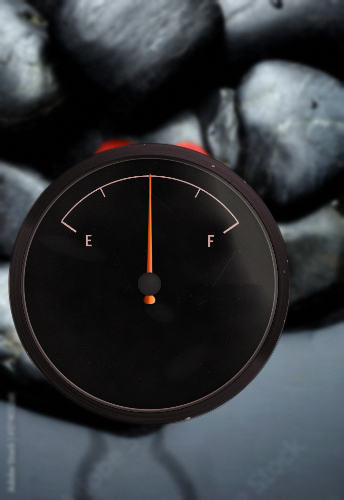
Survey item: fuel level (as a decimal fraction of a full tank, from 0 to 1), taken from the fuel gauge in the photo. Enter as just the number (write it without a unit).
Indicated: 0.5
